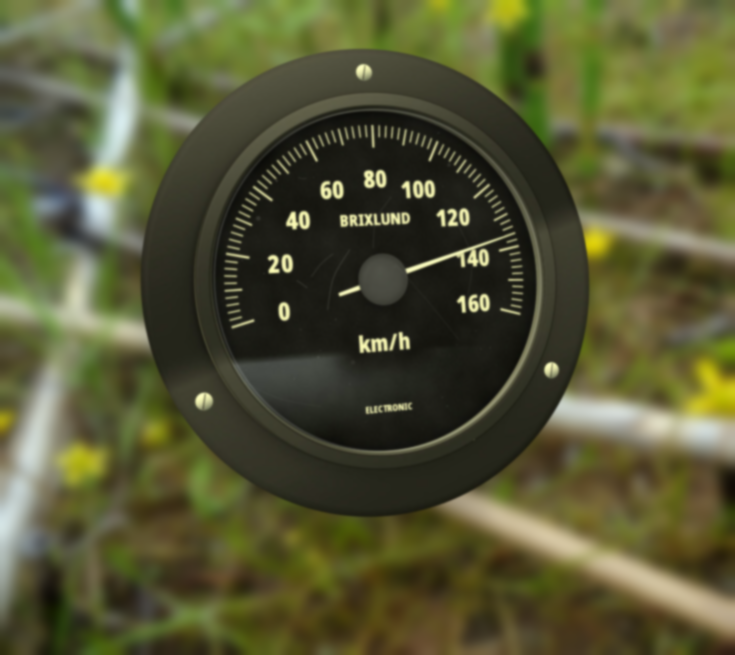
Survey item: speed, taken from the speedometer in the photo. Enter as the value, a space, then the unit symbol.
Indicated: 136 km/h
